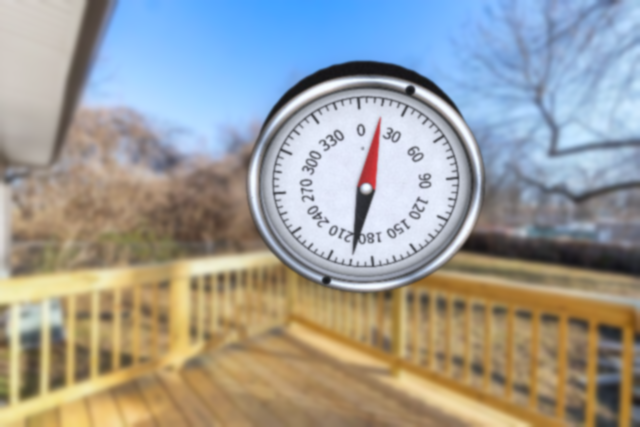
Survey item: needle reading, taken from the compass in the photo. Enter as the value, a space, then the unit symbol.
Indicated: 15 °
